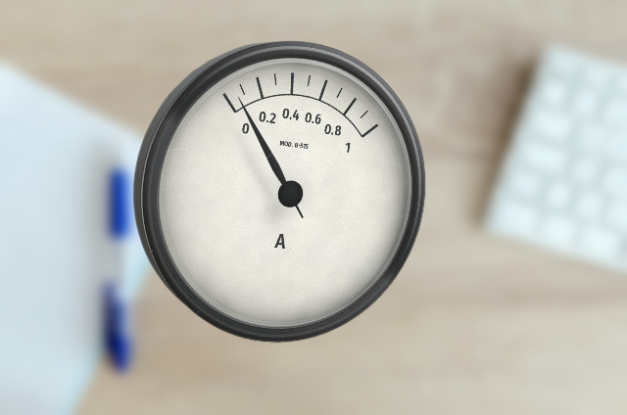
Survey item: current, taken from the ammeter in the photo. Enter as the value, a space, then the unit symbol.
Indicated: 0.05 A
